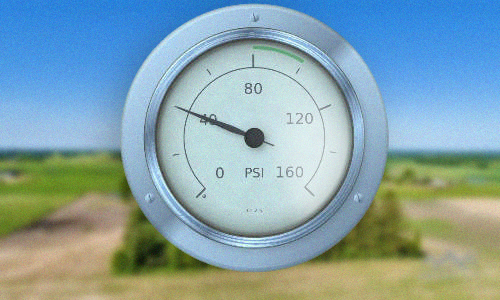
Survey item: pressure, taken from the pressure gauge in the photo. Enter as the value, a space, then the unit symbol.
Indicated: 40 psi
